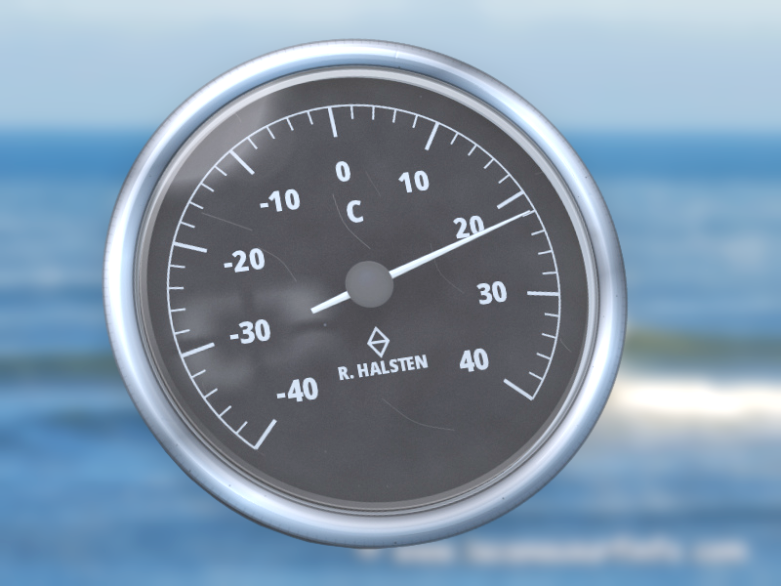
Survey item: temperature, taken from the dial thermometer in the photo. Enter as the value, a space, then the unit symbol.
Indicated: 22 °C
